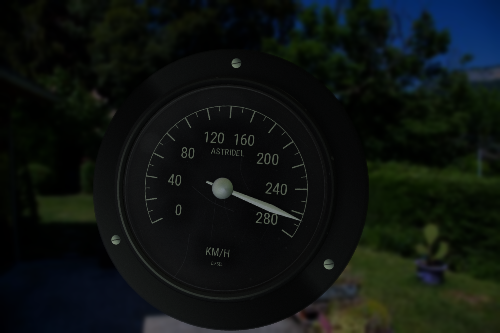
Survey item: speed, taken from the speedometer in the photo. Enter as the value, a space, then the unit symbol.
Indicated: 265 km/h
